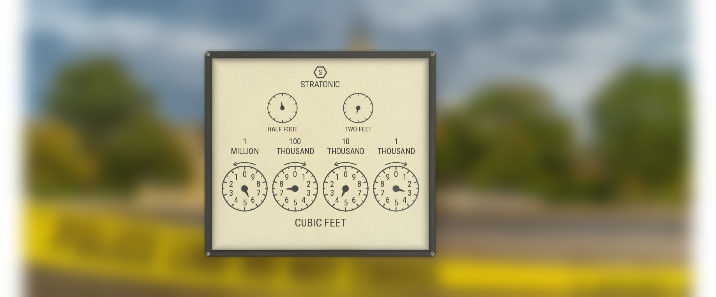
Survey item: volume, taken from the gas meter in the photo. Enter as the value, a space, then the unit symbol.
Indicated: 574300 ft³
